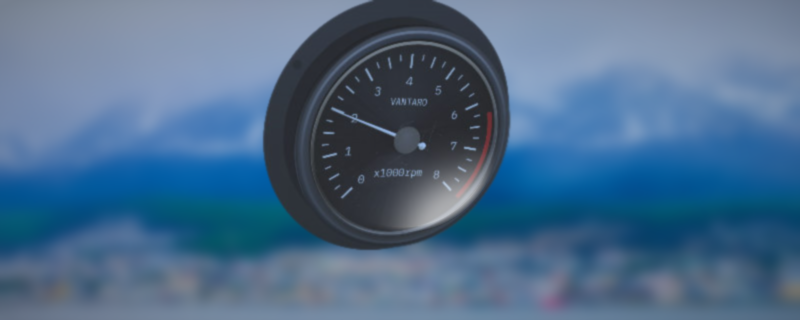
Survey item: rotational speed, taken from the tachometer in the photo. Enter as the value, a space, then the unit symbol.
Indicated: 2000 rpm
